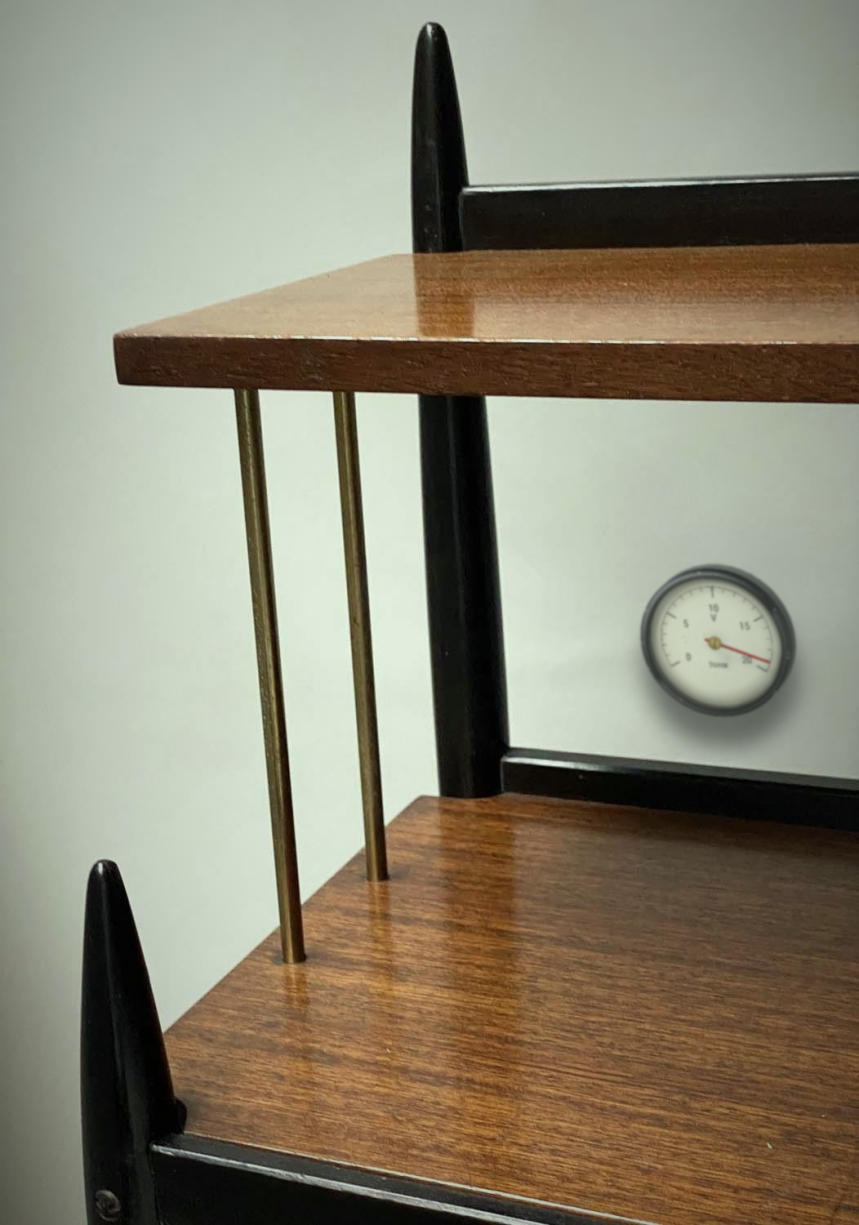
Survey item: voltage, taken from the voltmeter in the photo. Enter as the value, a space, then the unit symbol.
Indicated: 19 V
